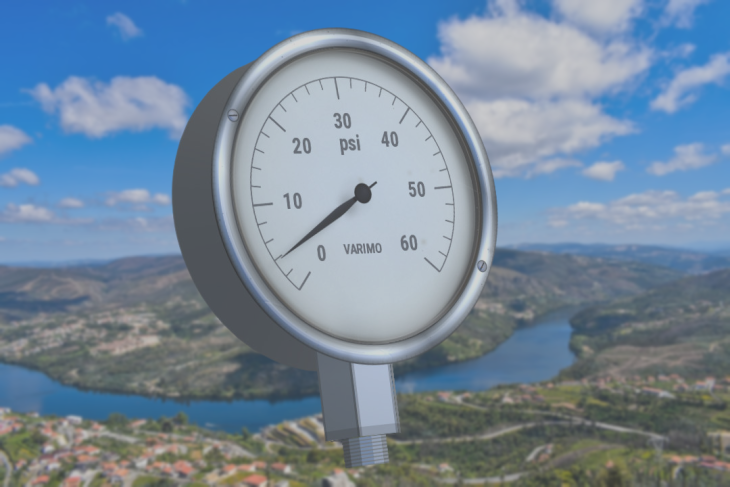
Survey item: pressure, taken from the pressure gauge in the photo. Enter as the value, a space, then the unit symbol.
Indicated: 4 psi
